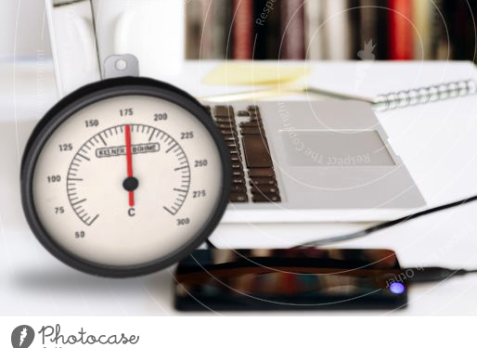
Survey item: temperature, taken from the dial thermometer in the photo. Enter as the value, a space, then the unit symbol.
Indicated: 175 °C
